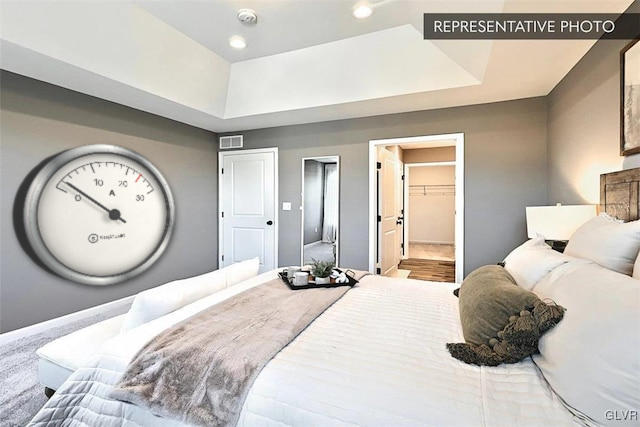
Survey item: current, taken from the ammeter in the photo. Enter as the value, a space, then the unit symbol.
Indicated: 2 A
